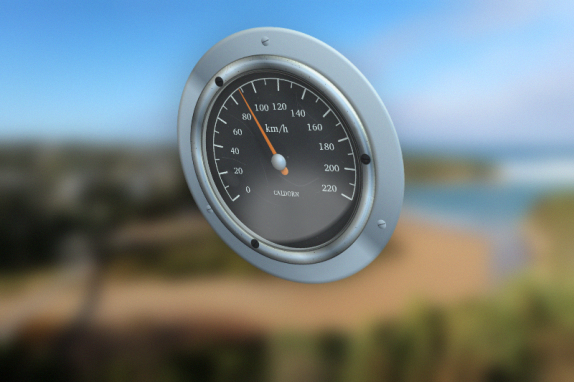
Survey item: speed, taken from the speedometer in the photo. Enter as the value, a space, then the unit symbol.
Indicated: 90 km/h
